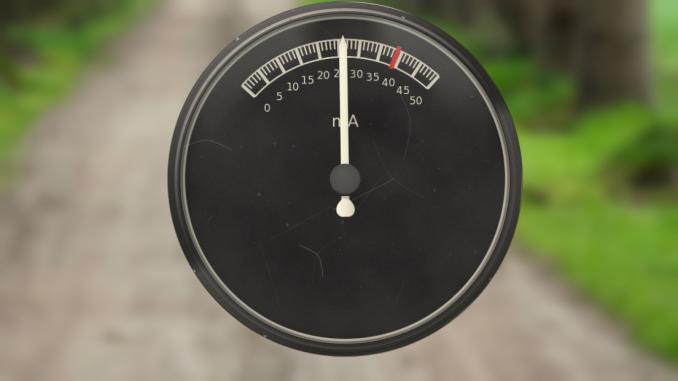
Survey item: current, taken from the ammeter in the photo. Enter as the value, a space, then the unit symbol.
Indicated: 26 mA
